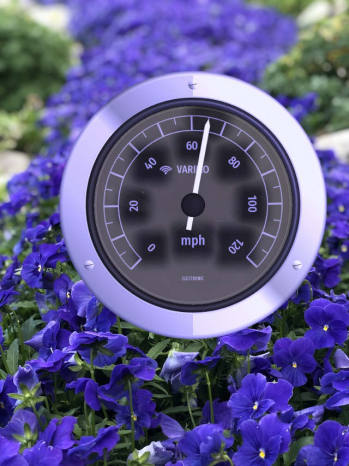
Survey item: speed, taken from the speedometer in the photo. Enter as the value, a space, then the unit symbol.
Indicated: 65 mph
